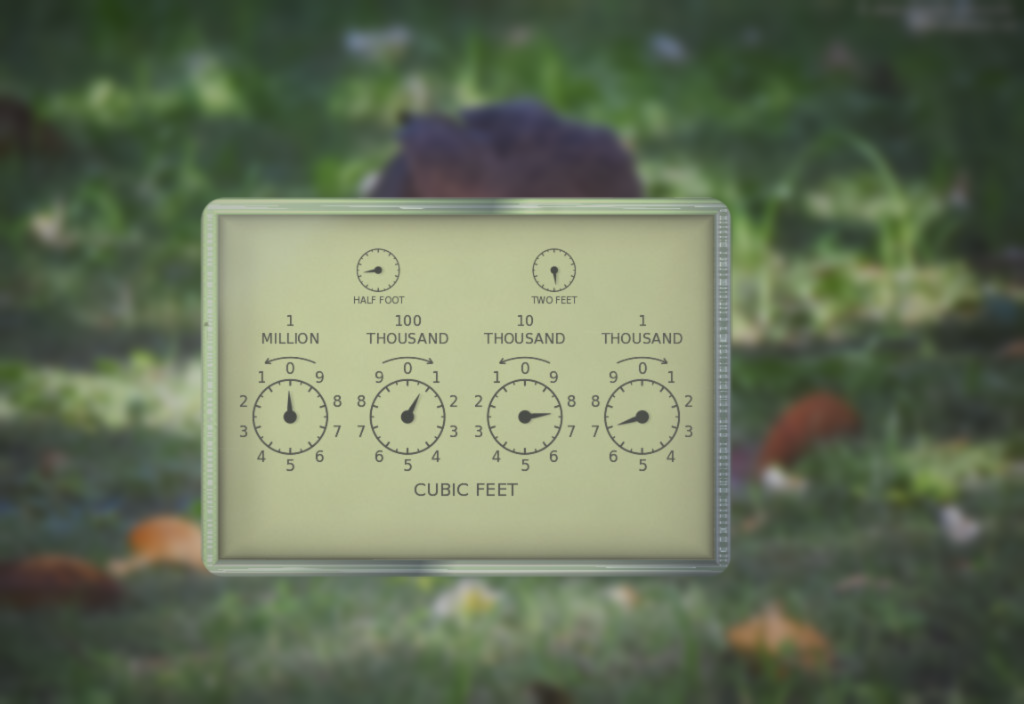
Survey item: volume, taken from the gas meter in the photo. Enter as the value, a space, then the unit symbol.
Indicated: 7700 ft³
